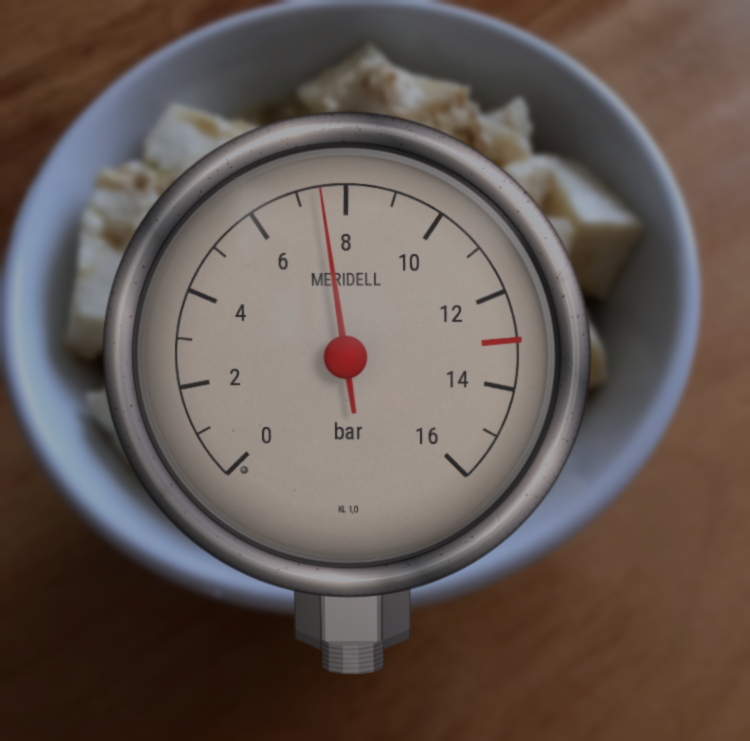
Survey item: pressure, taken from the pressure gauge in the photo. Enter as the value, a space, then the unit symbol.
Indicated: 7.5 bar
